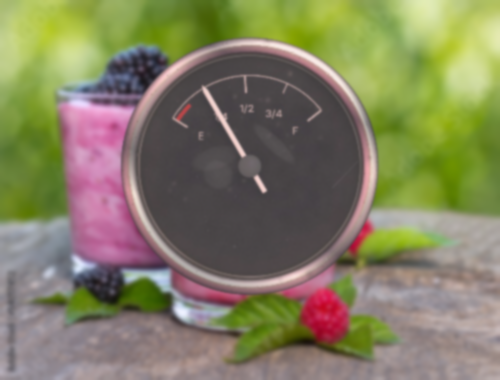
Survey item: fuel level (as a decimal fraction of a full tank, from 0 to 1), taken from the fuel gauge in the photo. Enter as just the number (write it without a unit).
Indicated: 0.25
